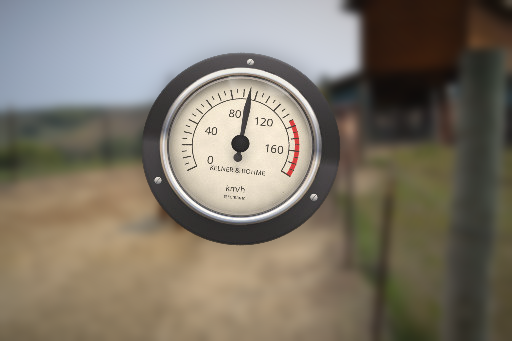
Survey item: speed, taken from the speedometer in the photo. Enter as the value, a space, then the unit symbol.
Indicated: 95 km/h
